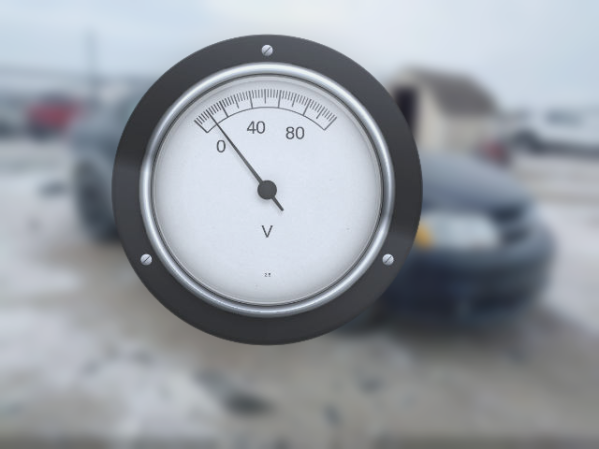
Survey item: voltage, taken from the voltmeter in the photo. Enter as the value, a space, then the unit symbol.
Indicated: 10 V
